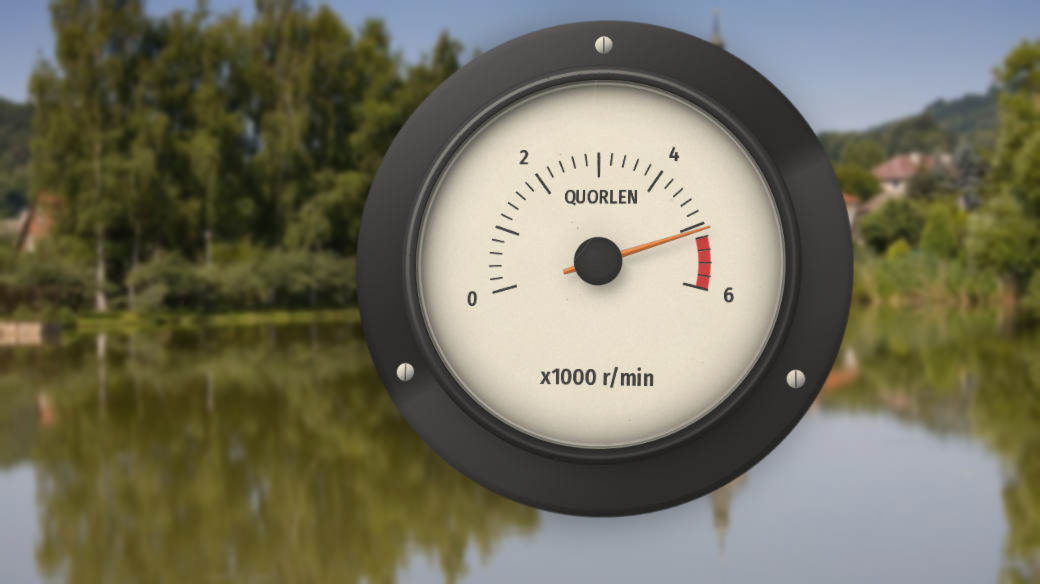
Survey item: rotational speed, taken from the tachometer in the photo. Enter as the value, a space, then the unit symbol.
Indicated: 5100 rpm
